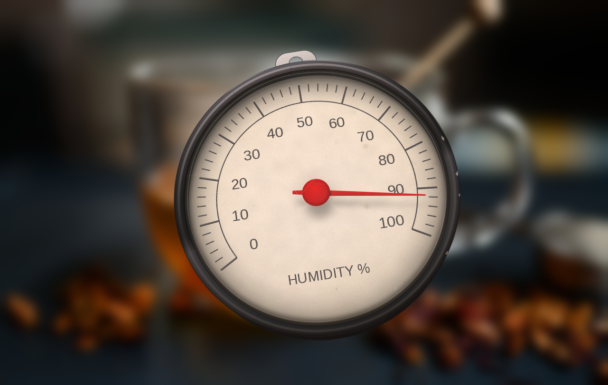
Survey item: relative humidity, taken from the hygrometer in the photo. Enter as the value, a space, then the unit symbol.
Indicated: 92 %
